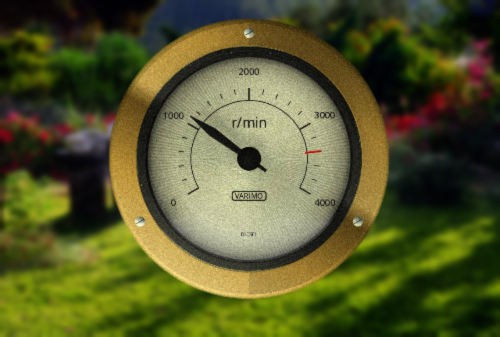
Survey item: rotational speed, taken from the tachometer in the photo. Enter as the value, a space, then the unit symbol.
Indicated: 1100 rpm
